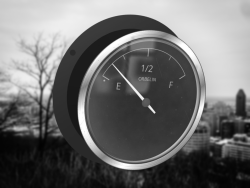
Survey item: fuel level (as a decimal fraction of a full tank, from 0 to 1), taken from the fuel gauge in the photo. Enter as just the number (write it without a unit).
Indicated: 0.125
